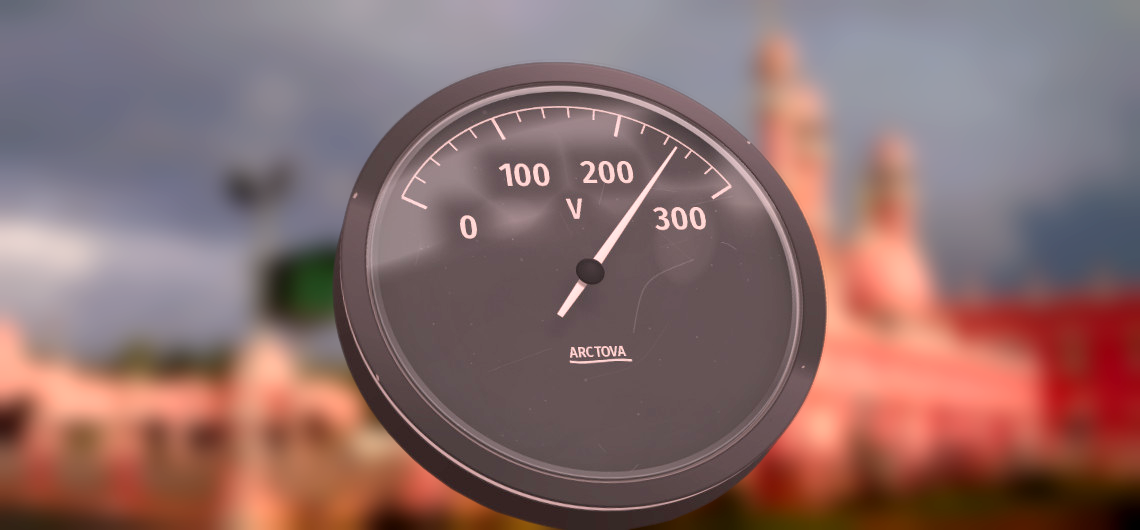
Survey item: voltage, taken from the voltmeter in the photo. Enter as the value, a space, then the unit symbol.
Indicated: 250 V
